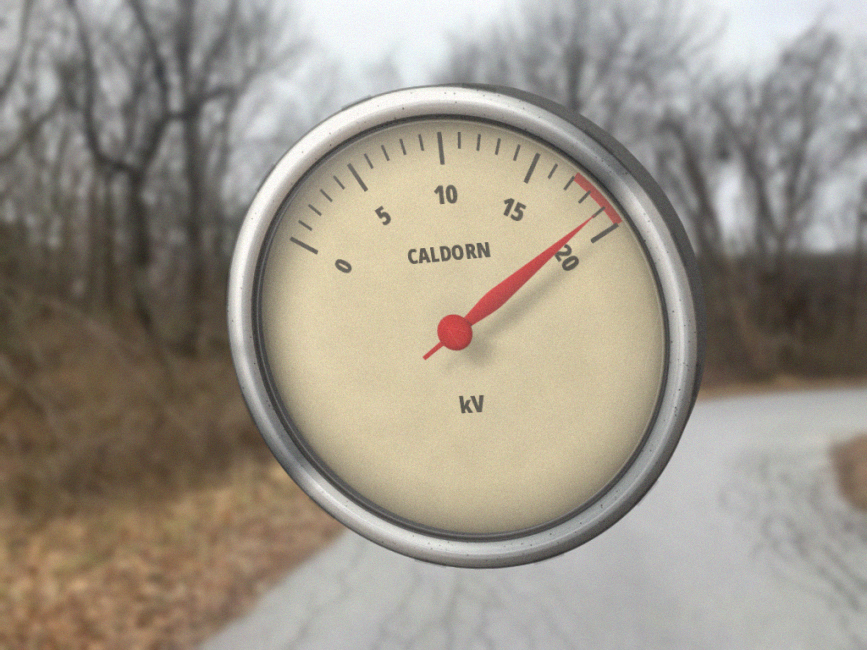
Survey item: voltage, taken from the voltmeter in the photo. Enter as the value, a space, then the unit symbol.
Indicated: 19 kV
